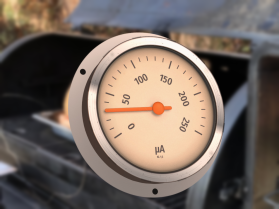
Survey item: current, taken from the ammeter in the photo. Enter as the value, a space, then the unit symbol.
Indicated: 30 µA
